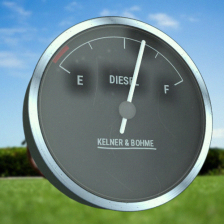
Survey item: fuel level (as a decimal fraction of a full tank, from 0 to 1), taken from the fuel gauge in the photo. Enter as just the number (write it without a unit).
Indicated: 0.625
